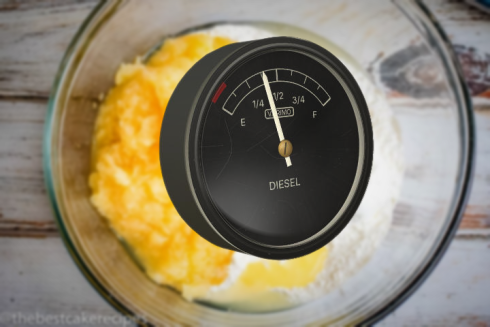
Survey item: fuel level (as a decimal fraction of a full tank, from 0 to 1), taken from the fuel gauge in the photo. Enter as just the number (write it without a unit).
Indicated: 0.375
